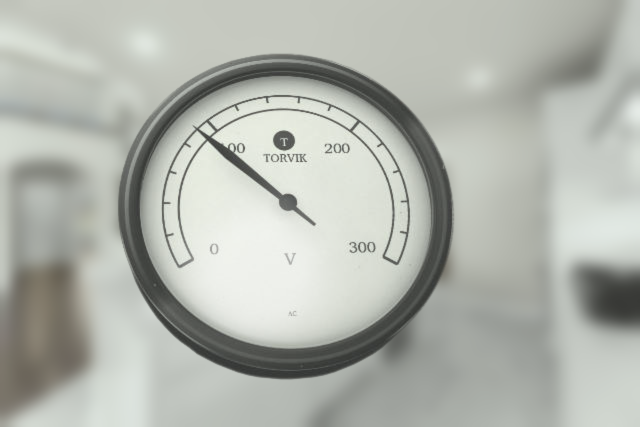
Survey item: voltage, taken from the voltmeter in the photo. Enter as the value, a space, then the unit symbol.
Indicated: 90 V
